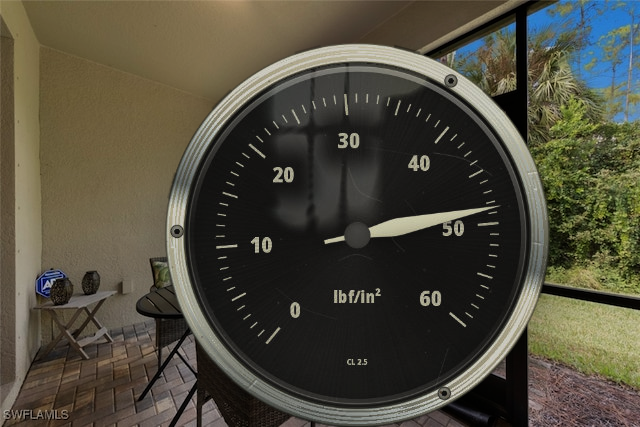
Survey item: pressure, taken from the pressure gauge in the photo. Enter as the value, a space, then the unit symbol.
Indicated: 48.5 psi
